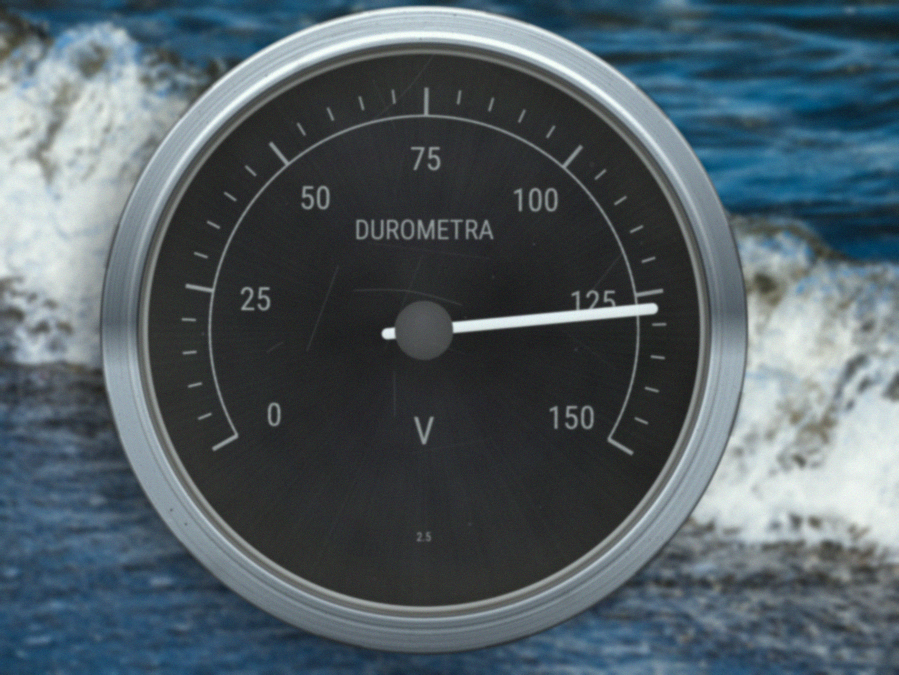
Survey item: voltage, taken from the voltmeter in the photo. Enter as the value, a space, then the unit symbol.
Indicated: 127.5 V
